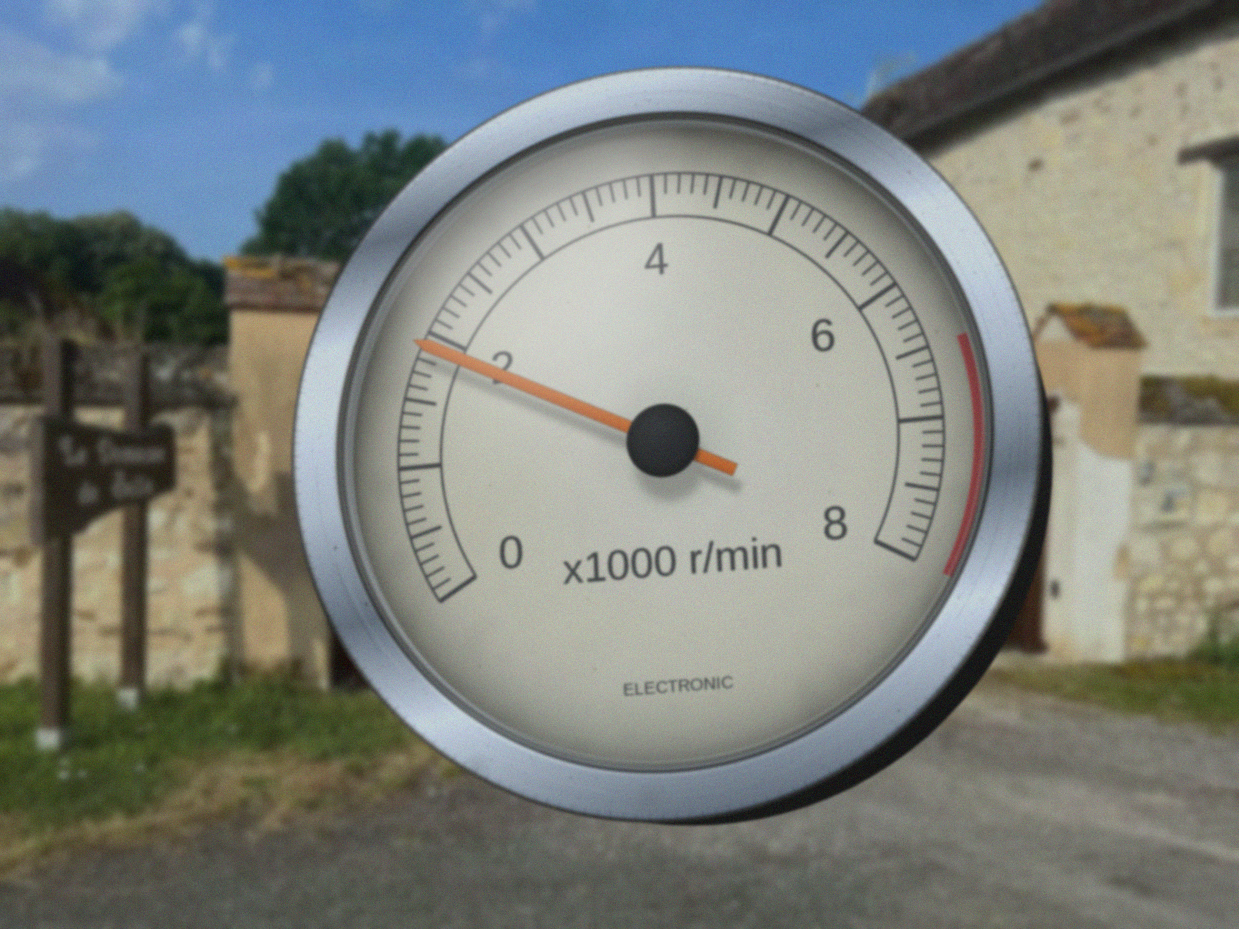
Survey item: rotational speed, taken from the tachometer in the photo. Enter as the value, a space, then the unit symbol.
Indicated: 1900 rpm
